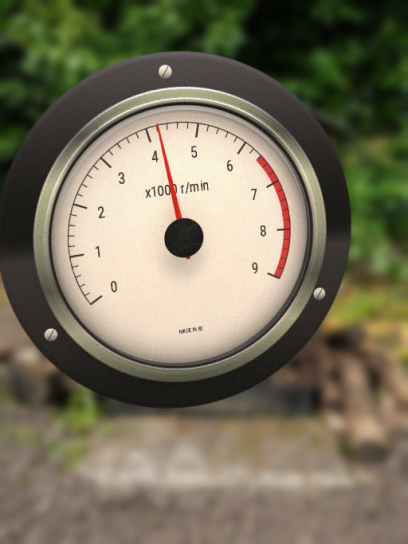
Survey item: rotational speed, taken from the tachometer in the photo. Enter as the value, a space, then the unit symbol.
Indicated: 4200 rpm
